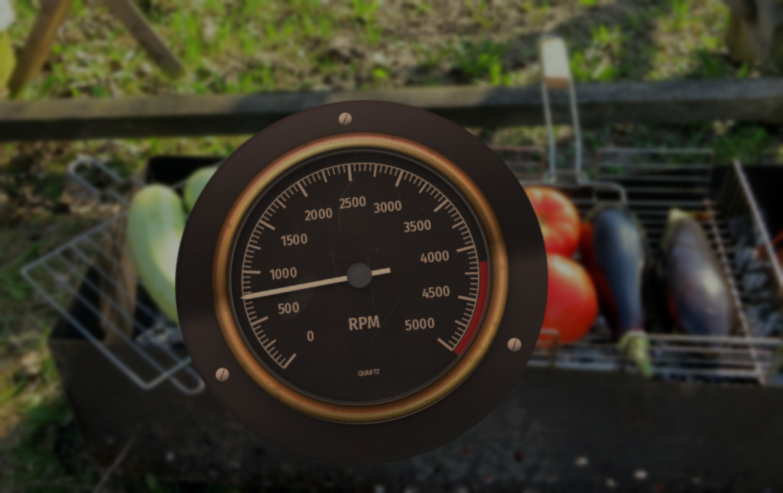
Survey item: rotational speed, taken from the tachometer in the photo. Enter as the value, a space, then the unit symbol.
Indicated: 750 rpm
